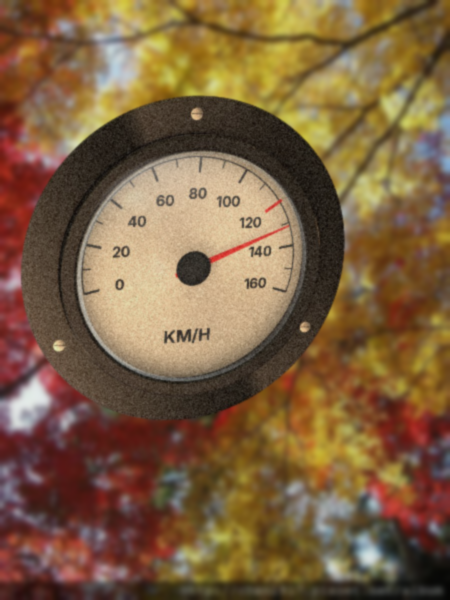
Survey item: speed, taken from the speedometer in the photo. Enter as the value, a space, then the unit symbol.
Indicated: 130 km/h
